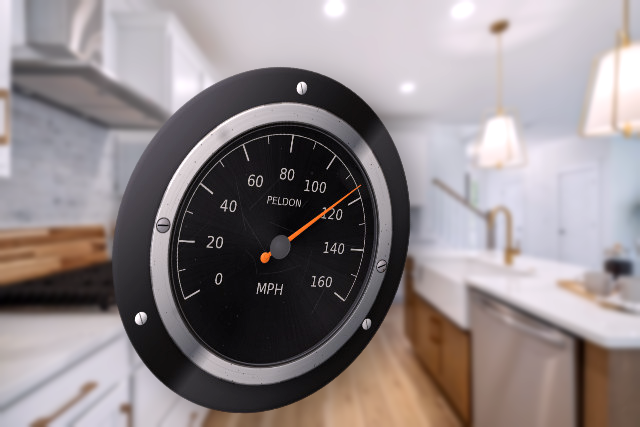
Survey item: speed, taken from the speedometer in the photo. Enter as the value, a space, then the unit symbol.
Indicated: 115 mph
